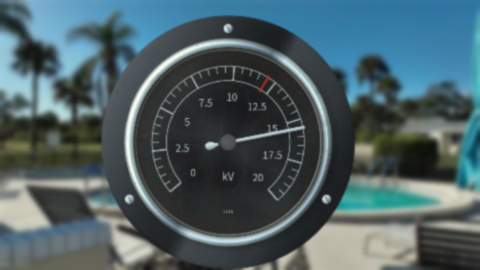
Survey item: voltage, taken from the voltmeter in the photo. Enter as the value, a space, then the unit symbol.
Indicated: 15.5 kV
